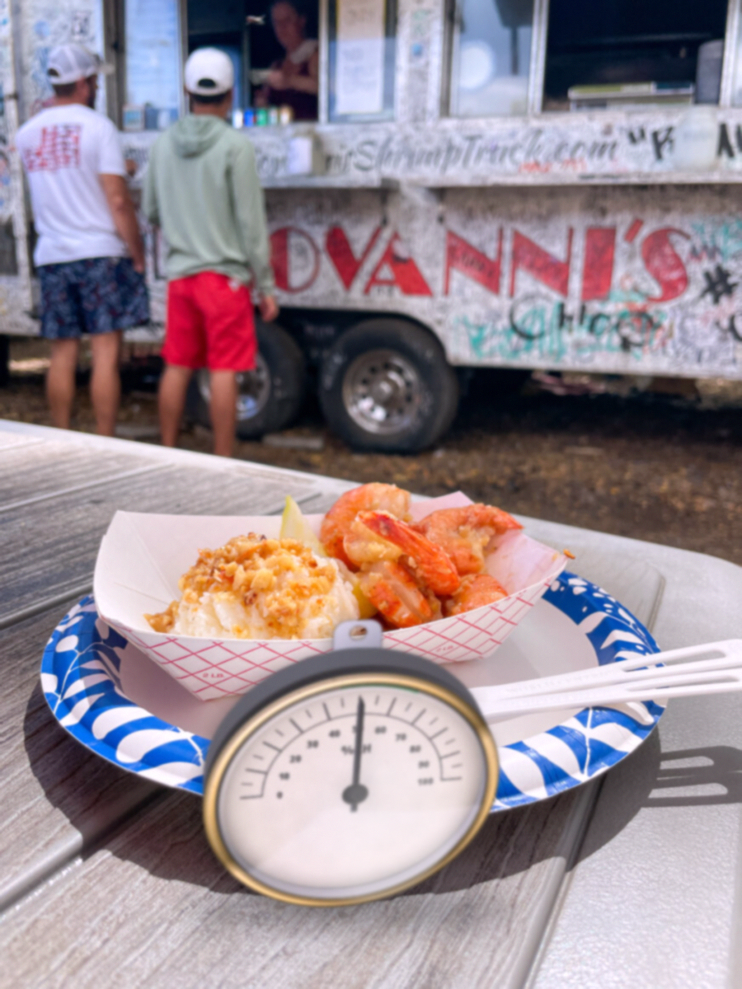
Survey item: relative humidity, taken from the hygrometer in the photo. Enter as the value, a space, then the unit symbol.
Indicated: 50 %
